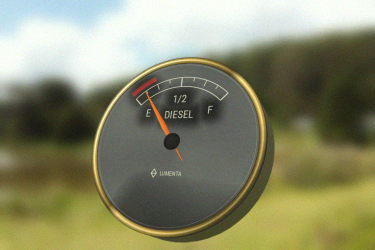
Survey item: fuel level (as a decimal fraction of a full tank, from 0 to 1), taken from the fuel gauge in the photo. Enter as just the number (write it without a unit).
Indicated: 0.125
